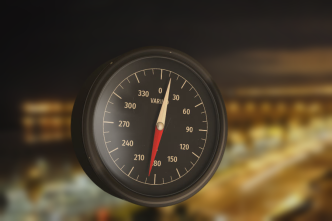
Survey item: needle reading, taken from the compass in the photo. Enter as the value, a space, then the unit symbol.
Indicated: 190 °
